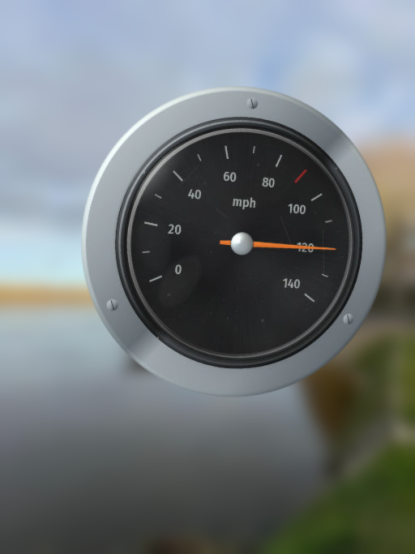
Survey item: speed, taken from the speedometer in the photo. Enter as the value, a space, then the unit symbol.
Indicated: 120 mph
